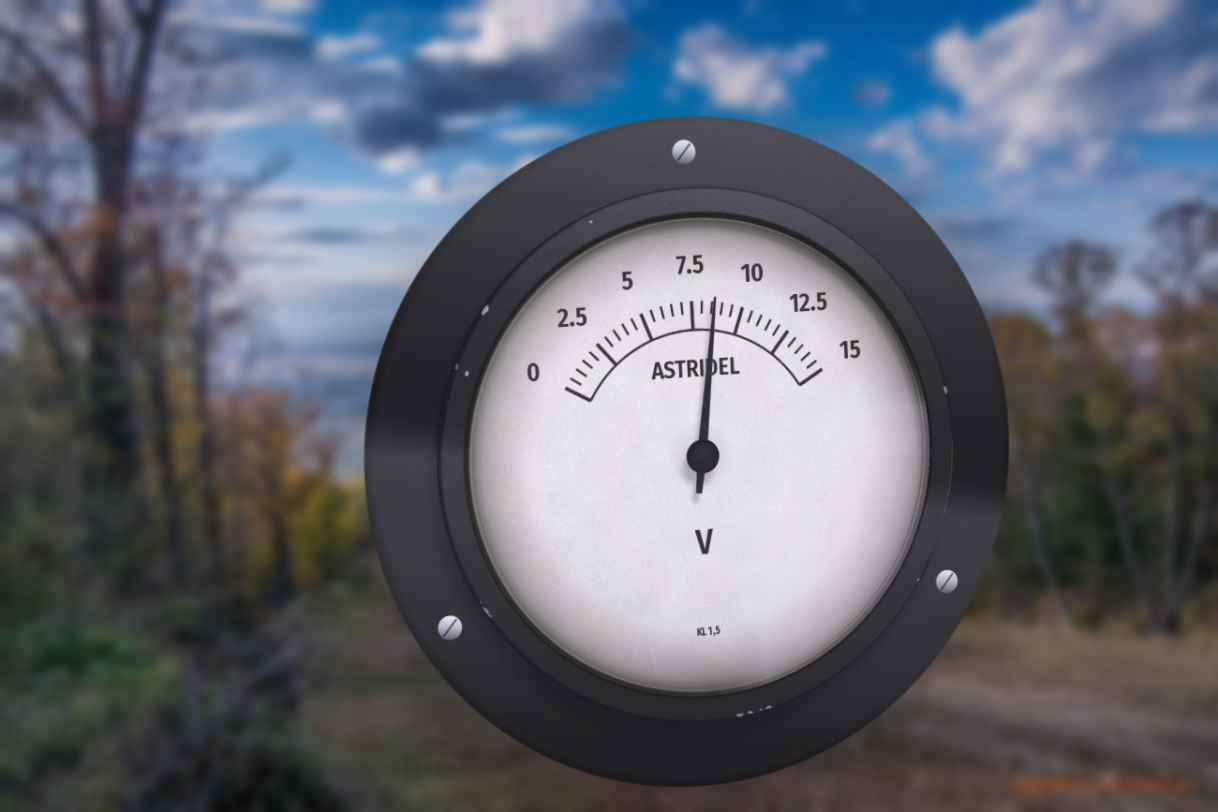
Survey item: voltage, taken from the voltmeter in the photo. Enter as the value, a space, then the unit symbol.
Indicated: 8.5 V
